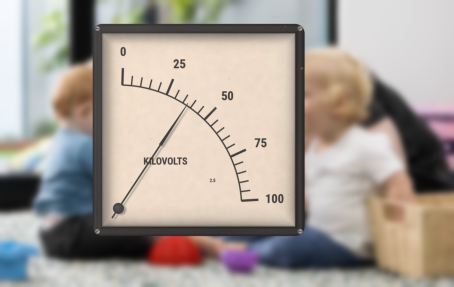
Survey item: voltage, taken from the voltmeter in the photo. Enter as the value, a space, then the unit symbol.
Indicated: 37.5 kV
